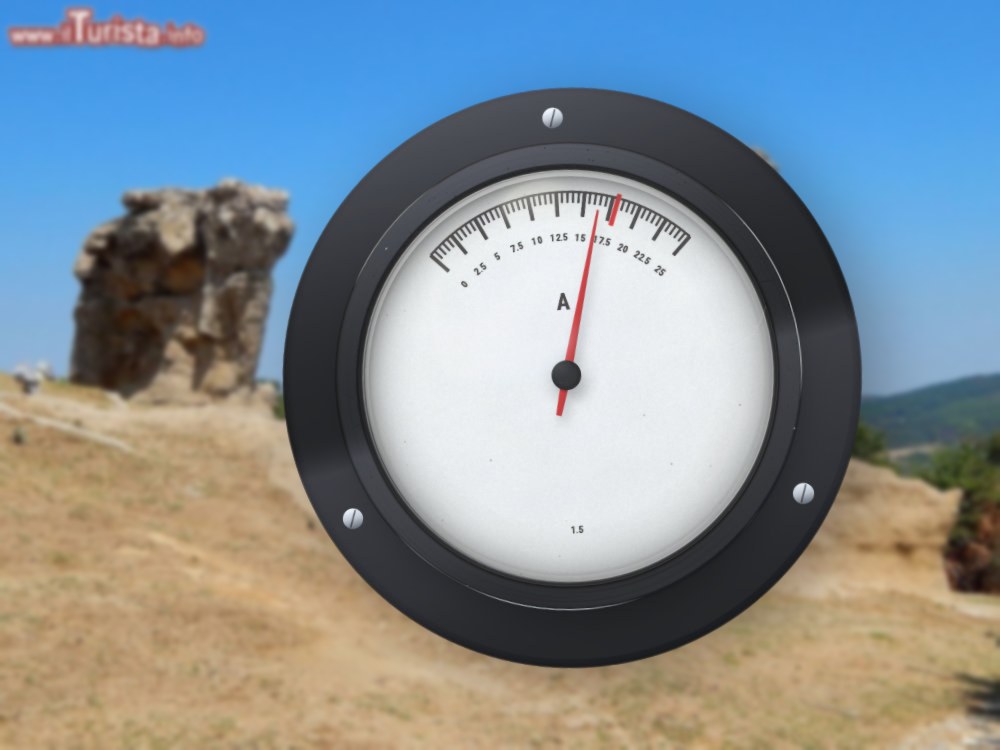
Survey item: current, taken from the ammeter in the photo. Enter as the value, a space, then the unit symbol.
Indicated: 16.5 A
